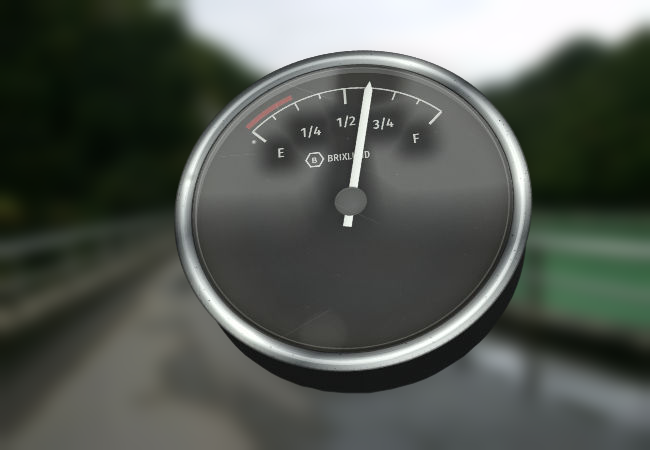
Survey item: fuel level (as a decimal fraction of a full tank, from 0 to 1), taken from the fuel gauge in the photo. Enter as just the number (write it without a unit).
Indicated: 0.625
